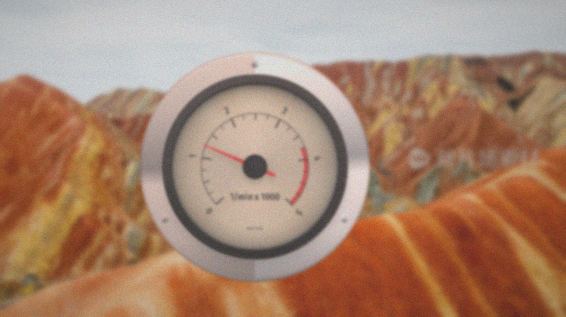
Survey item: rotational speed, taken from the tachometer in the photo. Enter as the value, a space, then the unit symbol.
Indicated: 1250 rpm
